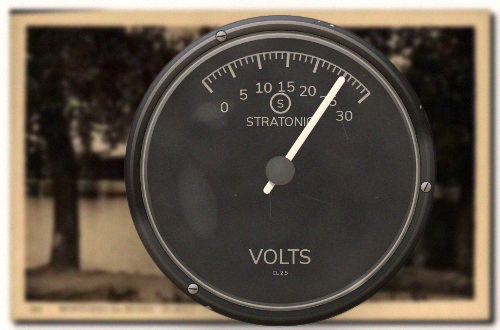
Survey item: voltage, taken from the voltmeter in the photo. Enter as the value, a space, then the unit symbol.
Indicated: 25 V
